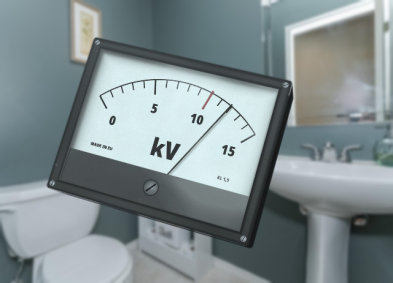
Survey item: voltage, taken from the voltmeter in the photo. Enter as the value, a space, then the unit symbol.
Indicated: 12 kV
